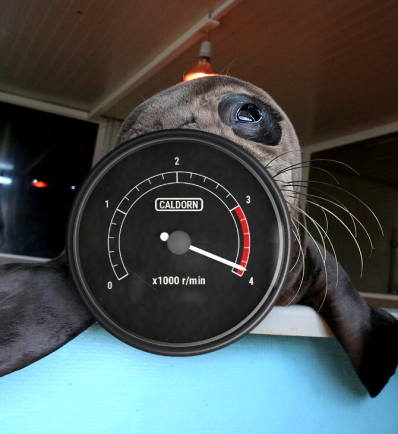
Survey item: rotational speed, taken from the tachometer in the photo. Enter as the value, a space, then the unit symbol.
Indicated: 3900 rpm
